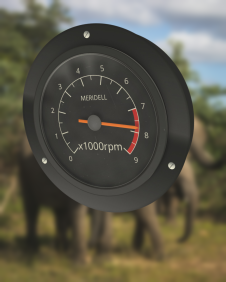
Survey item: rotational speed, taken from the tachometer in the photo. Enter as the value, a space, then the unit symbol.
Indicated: 7750 rpm
